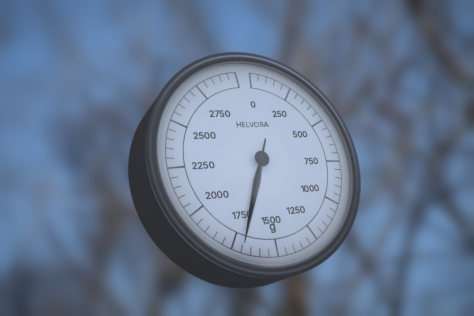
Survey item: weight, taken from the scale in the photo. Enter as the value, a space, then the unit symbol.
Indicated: 1700 g
